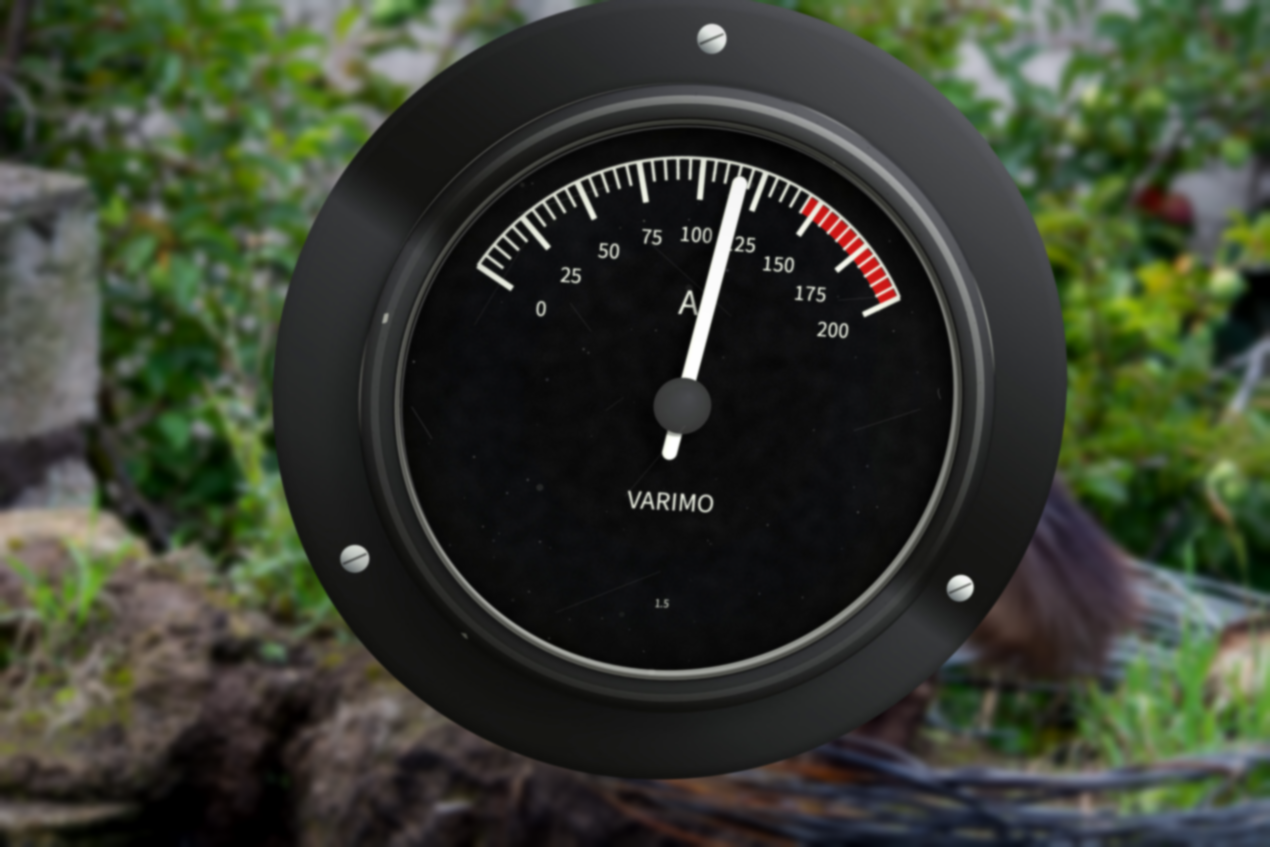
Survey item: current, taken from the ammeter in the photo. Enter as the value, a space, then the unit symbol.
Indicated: 115 A
